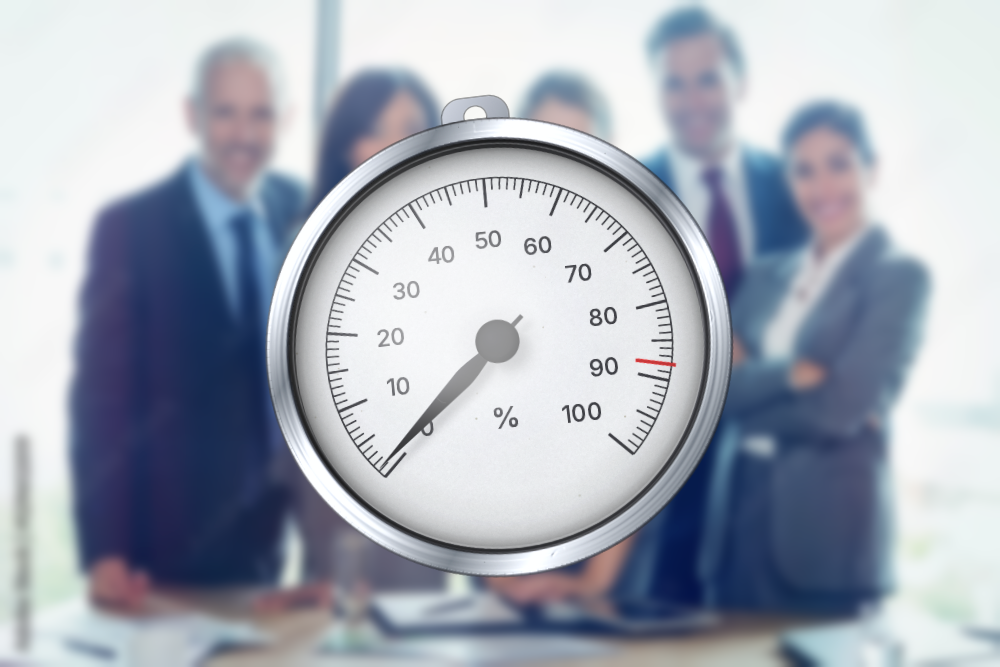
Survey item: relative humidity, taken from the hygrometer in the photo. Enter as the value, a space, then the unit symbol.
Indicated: 1 %
